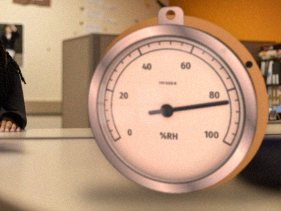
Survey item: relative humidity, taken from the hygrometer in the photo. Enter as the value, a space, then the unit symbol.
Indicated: 84 %
